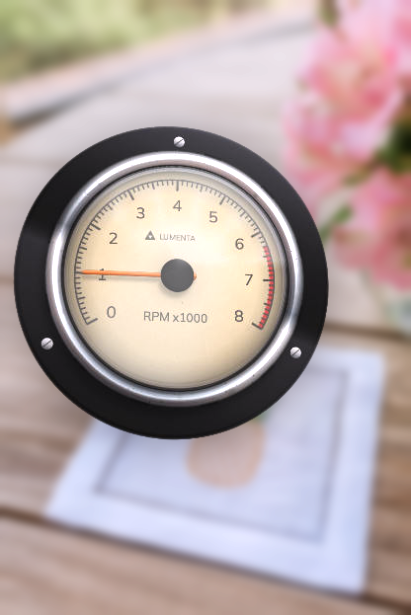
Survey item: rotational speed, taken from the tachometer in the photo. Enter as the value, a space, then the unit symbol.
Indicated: 1000 rpm
